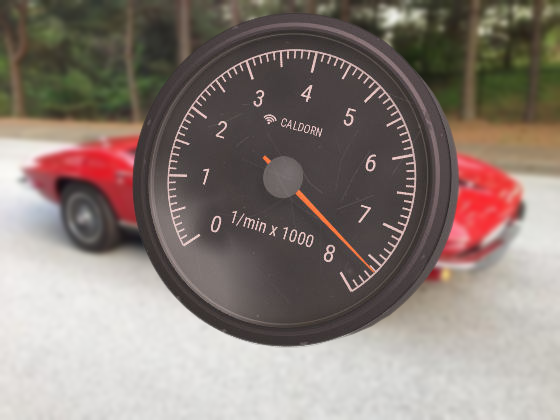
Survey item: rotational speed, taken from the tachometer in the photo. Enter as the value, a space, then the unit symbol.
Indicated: 7600 rpm
